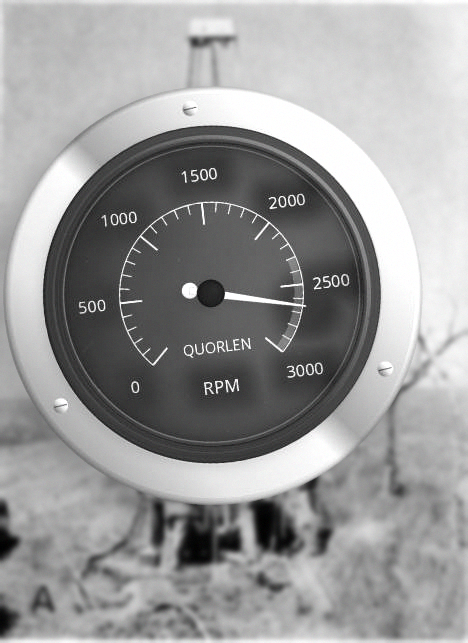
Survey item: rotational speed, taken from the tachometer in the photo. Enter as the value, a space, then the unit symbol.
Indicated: 2650 rpm
